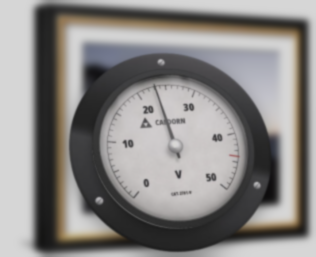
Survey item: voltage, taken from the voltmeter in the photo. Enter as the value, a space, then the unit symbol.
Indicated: 23 V
